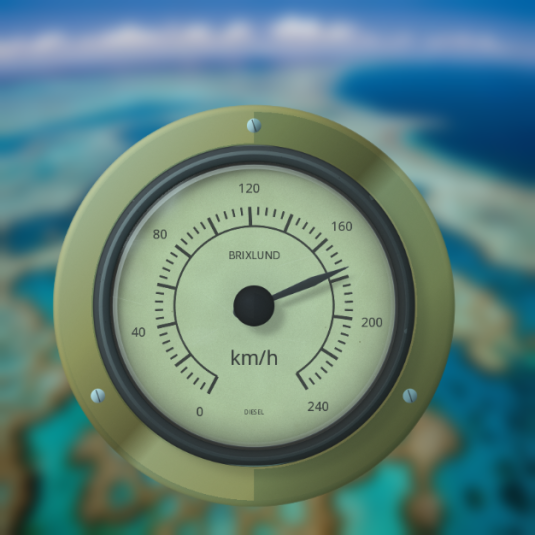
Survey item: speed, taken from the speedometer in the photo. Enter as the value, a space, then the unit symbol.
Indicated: 176 km/h
